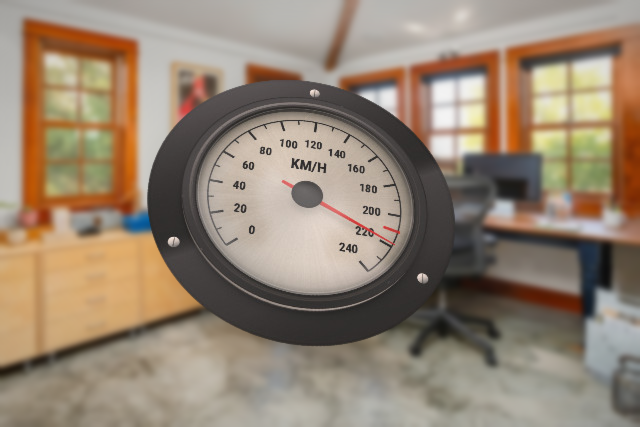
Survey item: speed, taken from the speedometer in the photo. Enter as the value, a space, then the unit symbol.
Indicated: 220 km/h
